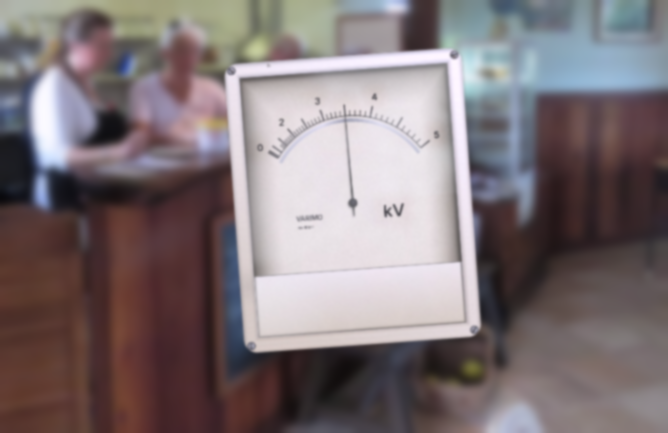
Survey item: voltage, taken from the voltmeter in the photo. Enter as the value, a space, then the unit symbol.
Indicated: 3.5 kV
